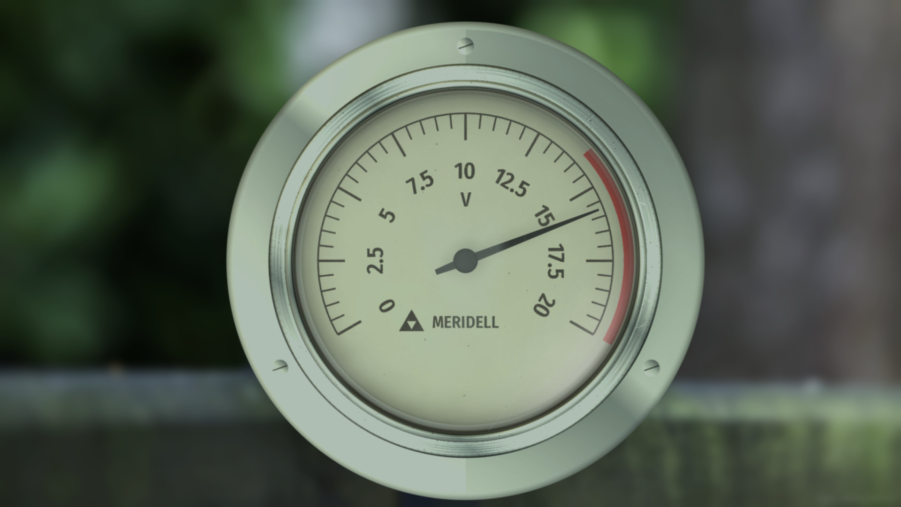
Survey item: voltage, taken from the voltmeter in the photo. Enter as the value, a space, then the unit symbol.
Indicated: 15.75 V
